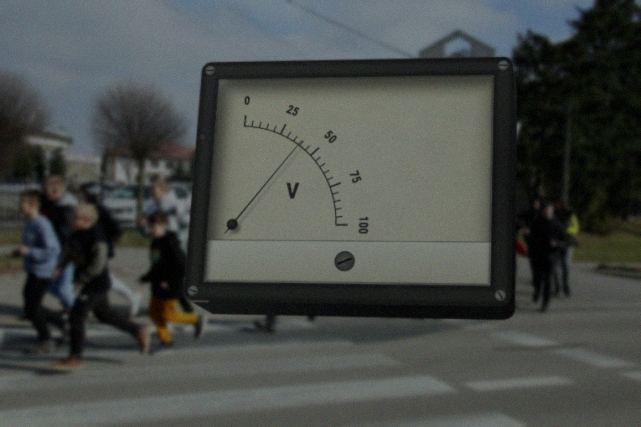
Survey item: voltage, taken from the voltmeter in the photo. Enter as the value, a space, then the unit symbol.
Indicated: 40 V
